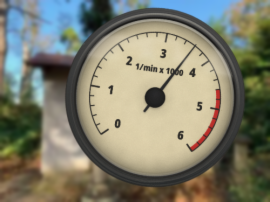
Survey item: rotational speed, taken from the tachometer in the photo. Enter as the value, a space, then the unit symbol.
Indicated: 3600 rpm
